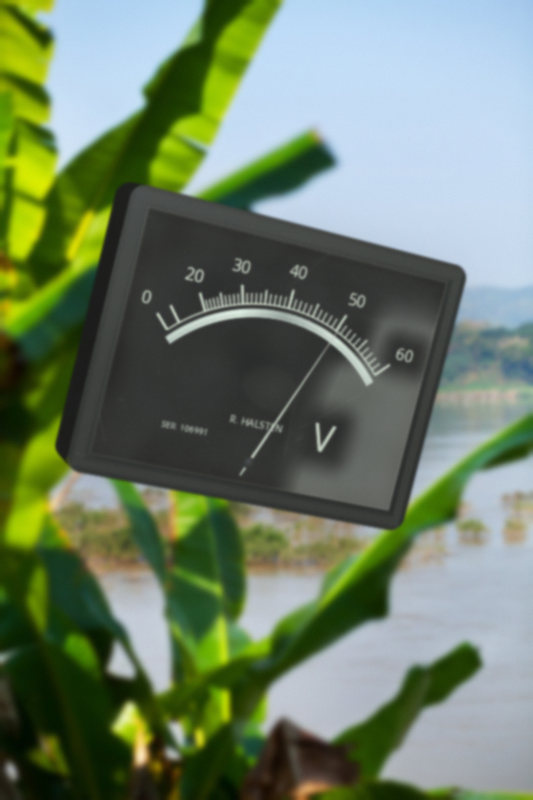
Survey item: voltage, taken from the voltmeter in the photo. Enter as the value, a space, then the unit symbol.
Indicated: 50 V
